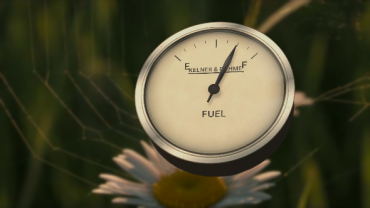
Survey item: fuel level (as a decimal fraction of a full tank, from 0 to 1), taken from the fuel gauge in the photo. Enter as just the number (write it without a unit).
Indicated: 0.75
